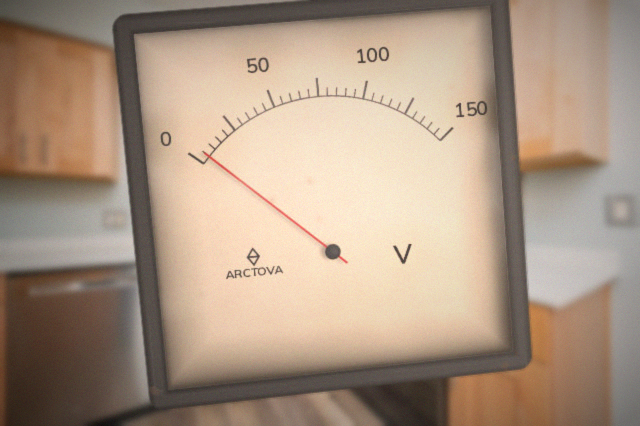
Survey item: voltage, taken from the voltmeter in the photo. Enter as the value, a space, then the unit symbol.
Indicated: 5 V
